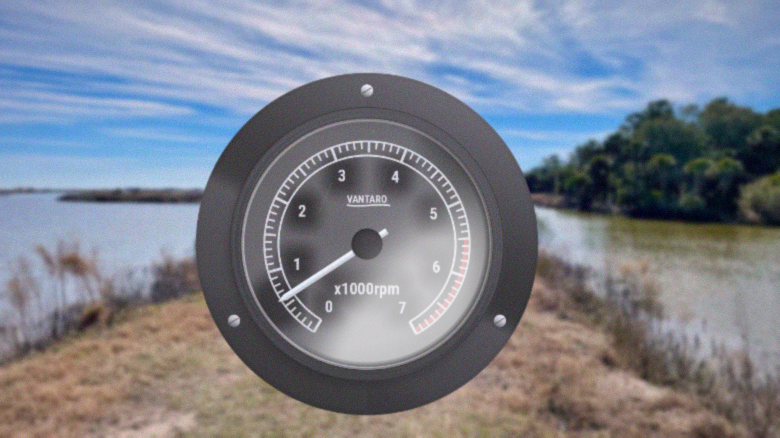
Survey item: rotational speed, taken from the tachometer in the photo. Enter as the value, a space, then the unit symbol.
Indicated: 600 rpm
